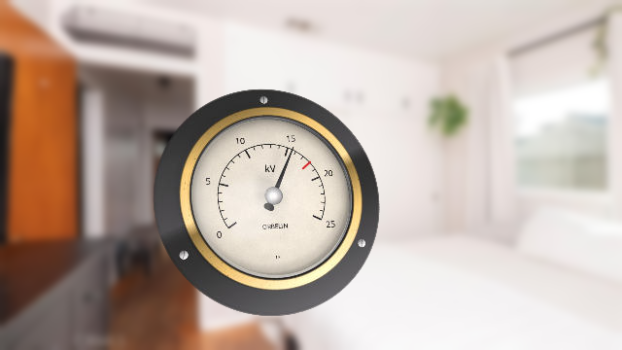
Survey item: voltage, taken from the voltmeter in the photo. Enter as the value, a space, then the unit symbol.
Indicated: 15.5 kV
